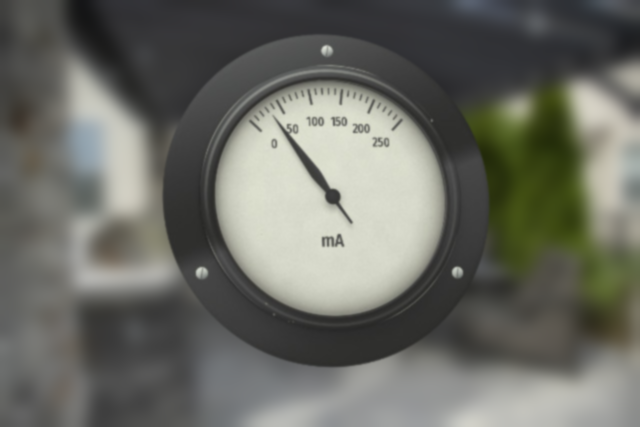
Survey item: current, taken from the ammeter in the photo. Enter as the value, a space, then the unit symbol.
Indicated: 30 mA
